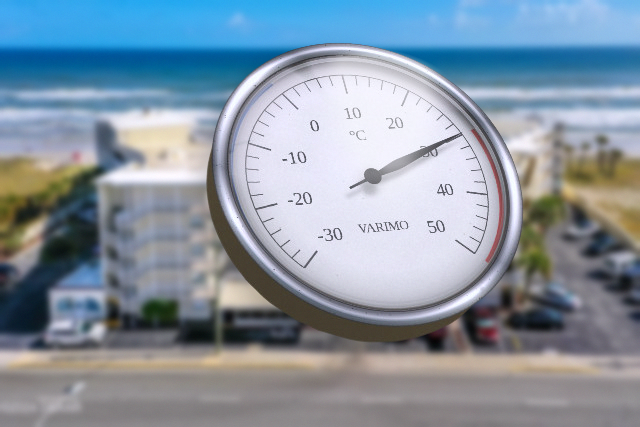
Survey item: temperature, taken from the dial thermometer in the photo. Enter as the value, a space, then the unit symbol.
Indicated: 30 °C
